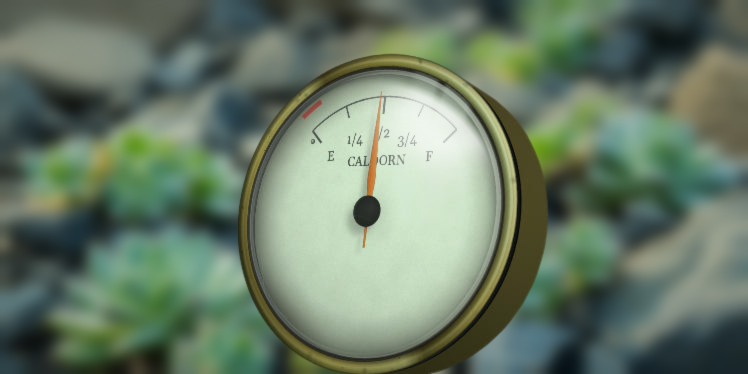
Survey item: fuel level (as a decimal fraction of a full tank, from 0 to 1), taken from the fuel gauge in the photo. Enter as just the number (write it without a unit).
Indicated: 0.5
